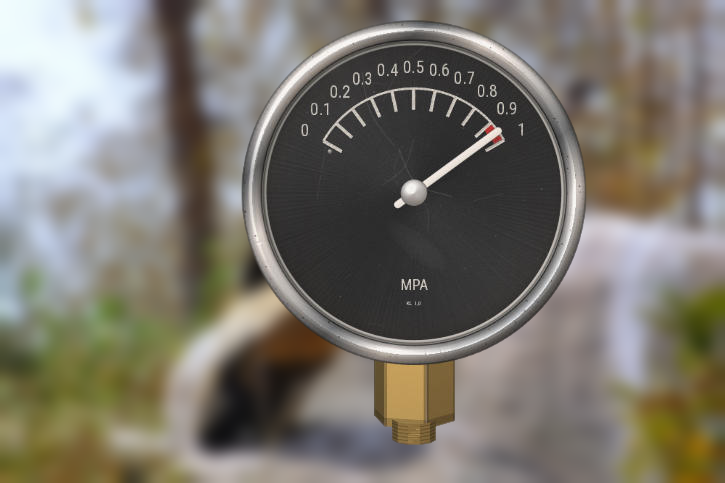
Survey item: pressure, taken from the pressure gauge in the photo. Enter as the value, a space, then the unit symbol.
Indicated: 0.95 MPa
